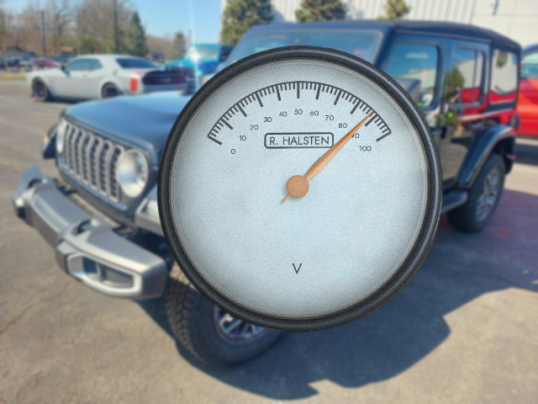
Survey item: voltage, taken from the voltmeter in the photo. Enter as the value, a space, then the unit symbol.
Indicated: 88 V
